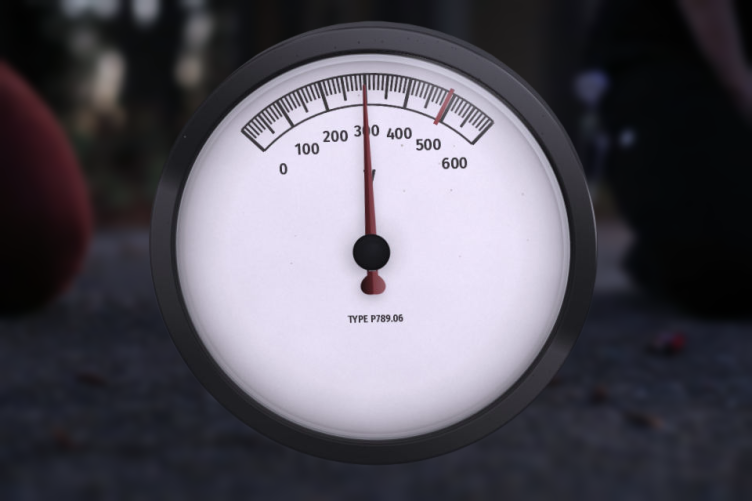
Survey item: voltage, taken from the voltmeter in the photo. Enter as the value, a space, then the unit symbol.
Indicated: 300 V
